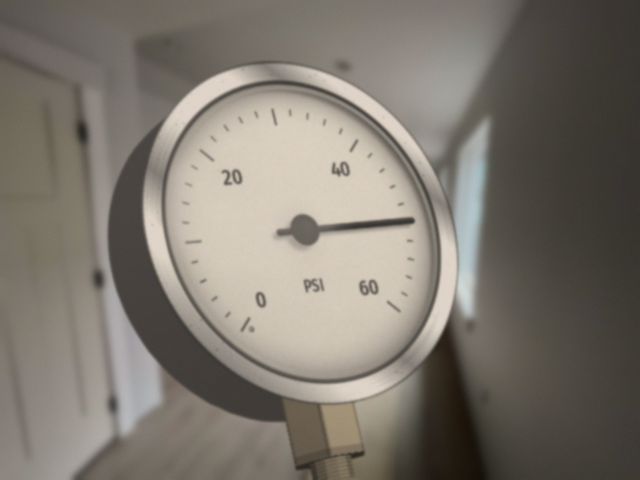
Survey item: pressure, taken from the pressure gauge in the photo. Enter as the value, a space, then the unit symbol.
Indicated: 50 psi
